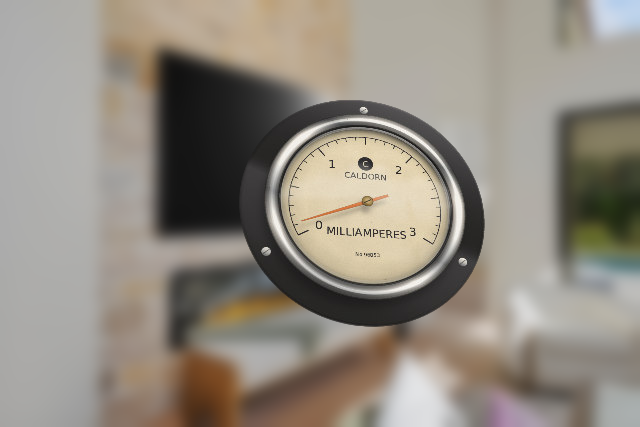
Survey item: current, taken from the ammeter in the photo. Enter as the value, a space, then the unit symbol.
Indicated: 0.1 mA
